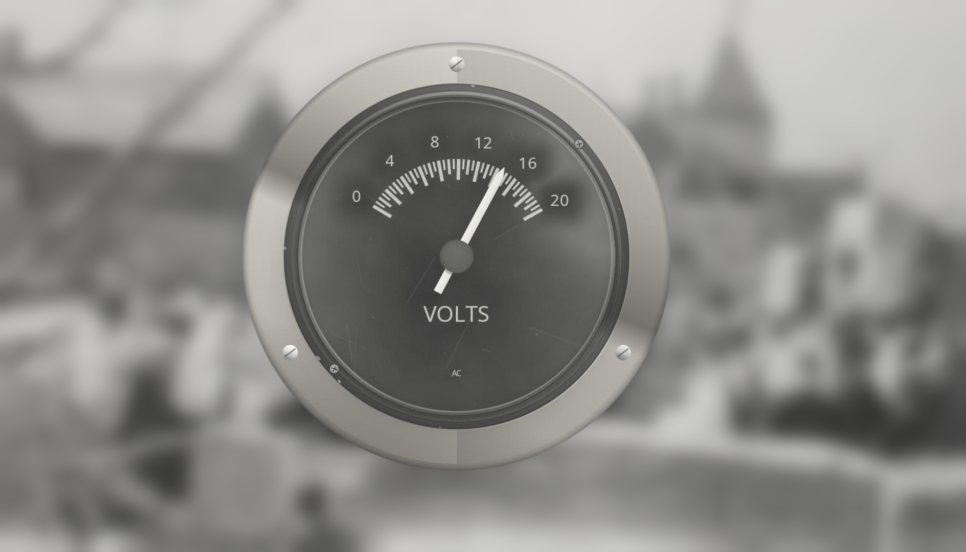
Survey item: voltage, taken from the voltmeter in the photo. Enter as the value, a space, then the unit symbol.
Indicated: 14.5 V
